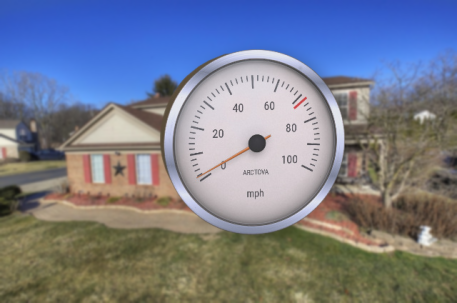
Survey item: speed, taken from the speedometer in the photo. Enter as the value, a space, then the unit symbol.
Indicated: 2 mph
